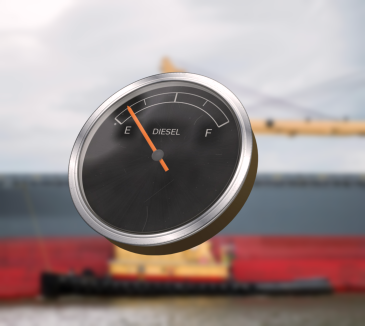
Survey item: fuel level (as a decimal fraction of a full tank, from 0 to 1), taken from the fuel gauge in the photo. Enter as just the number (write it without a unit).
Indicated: 0.125
